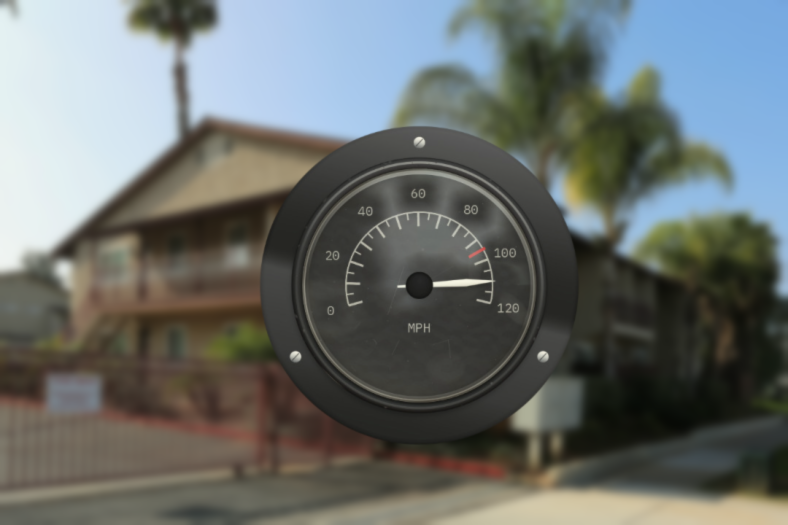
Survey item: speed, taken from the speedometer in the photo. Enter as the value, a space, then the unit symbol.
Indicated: 110 mph
